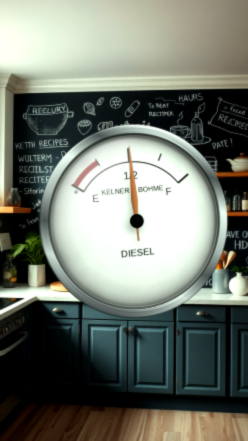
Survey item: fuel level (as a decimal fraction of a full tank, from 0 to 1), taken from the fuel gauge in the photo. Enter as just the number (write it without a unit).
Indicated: 0.5
